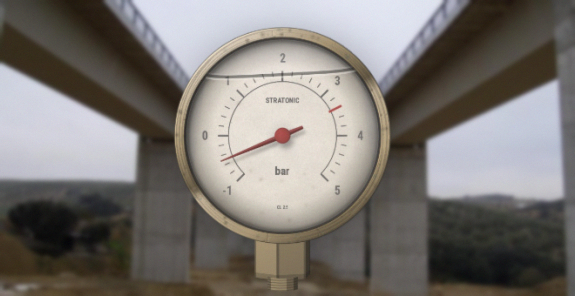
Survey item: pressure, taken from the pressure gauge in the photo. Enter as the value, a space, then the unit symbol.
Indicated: -0.5 bar
